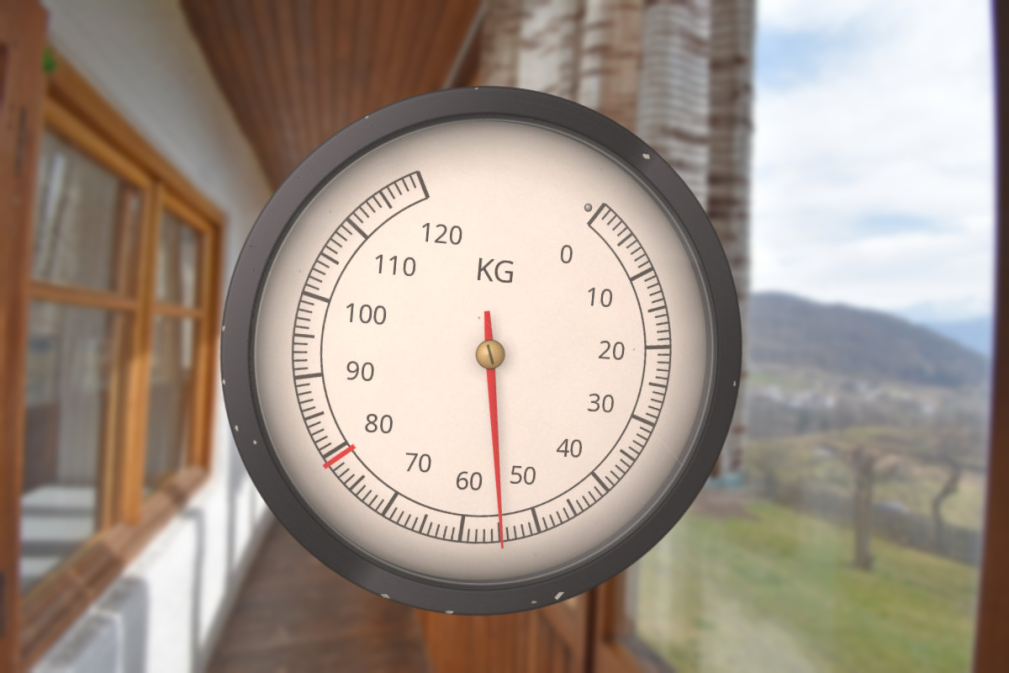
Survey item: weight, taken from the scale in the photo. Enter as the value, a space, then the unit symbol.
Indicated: 55 kg
